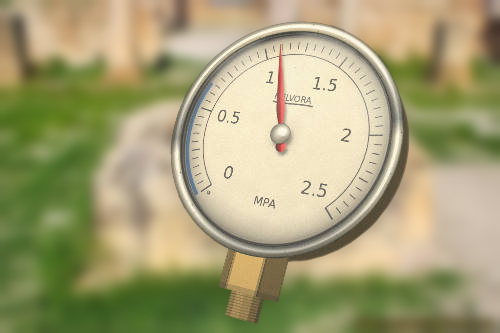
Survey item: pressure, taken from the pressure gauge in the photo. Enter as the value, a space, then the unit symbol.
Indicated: 1.1 MPa
